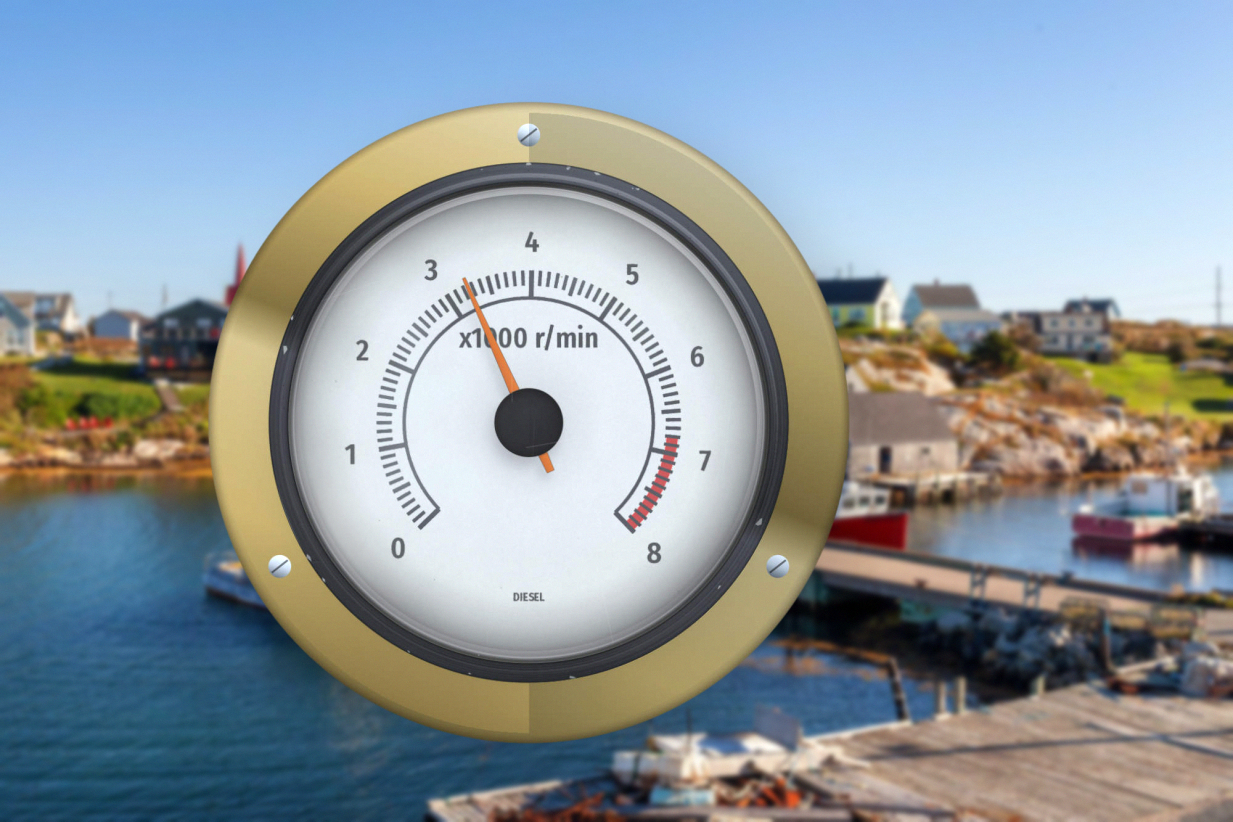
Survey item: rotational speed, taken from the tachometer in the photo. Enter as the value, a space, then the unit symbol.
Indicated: 3250 rpm
